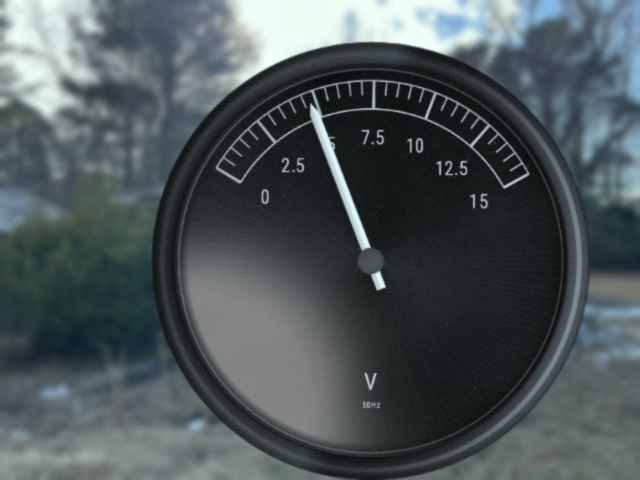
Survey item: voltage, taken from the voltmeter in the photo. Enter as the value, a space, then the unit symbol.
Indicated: 4.75 V
